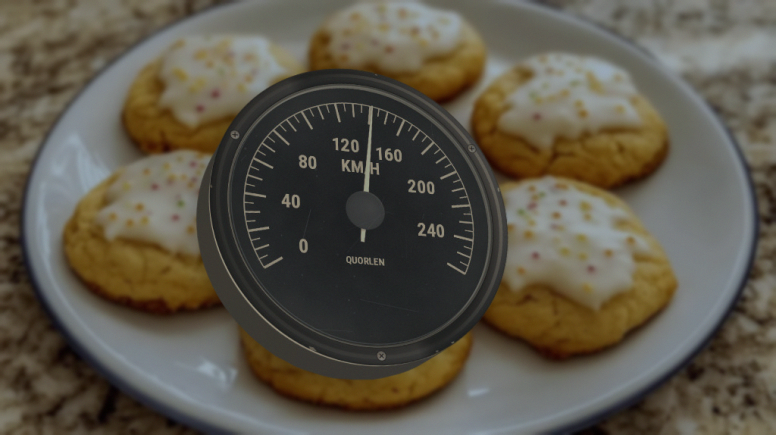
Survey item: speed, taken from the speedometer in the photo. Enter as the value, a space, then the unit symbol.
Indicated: 140 km/h
